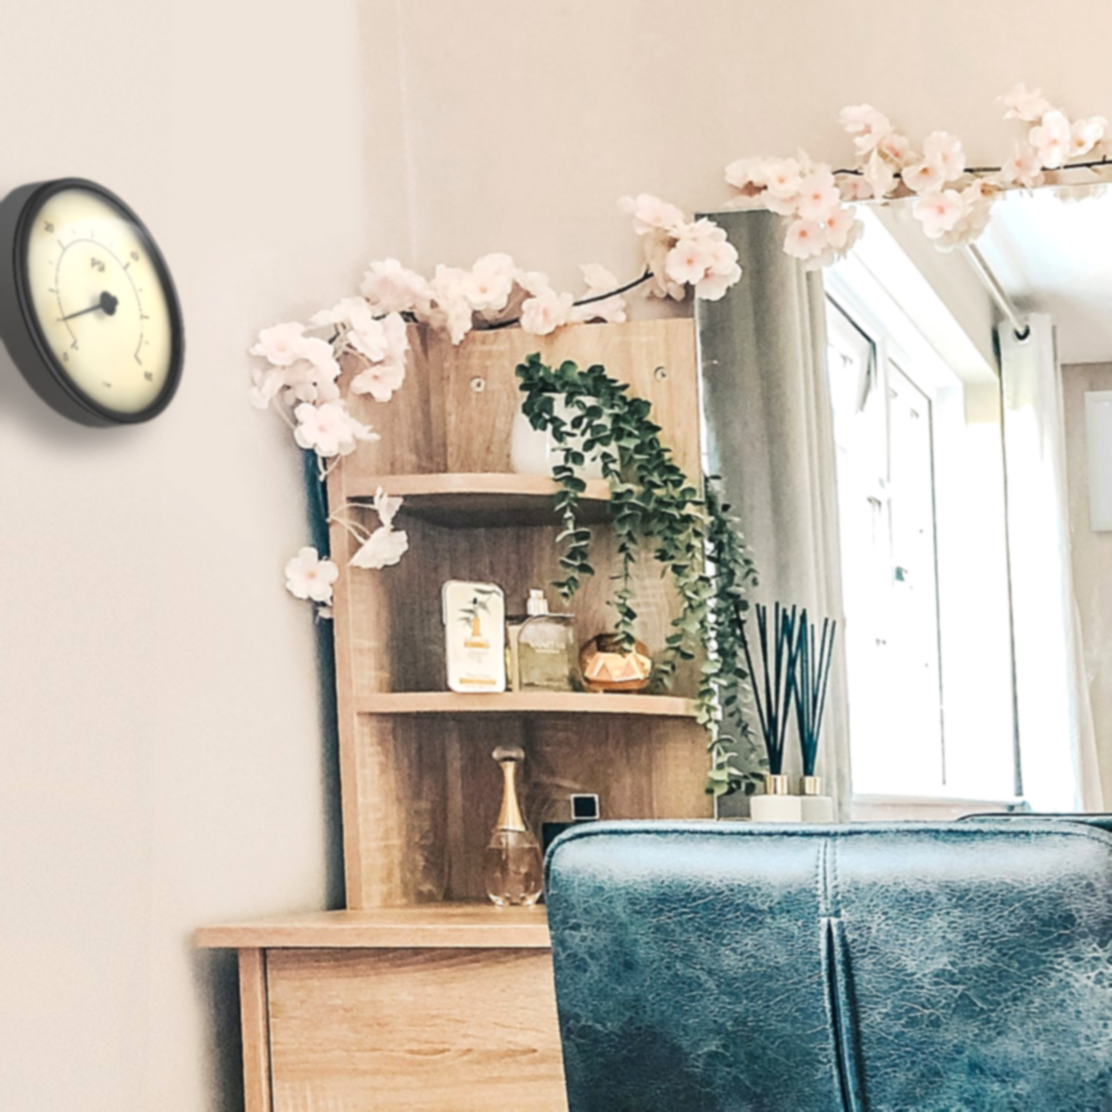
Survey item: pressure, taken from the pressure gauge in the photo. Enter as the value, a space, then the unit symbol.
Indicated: 5 psi
